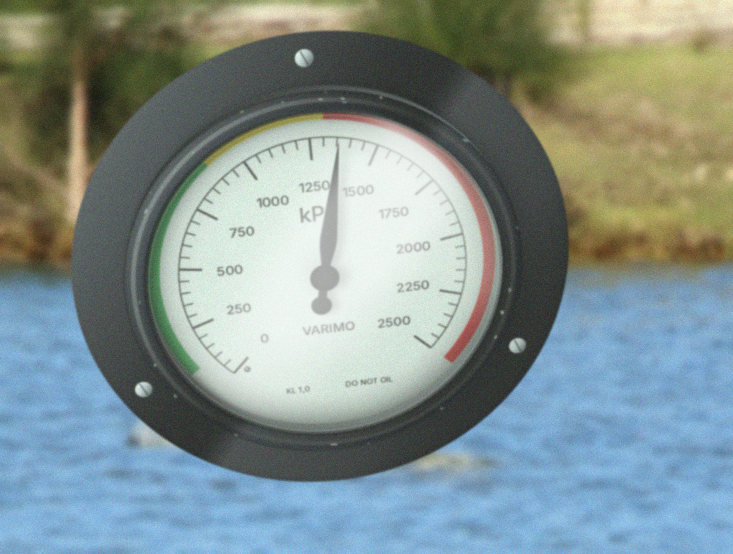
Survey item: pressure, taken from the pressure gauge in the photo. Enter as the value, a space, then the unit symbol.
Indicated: 1350 kPa
